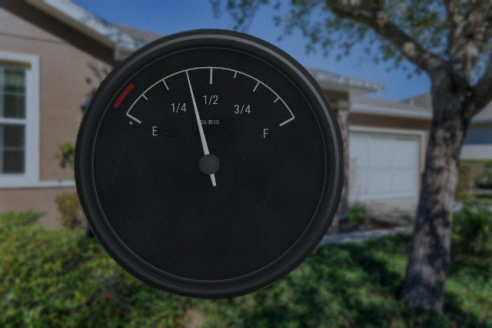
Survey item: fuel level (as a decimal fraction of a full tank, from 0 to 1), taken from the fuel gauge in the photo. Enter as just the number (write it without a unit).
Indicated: 0.375
